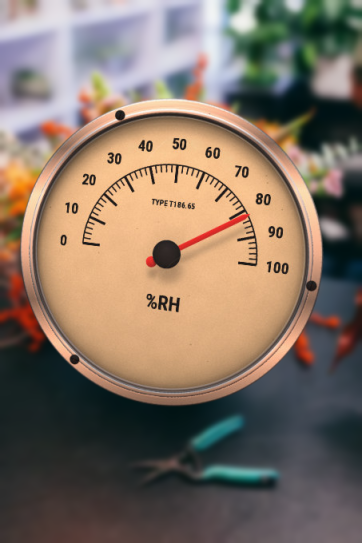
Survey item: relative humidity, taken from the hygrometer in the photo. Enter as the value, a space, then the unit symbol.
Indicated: 82 %
